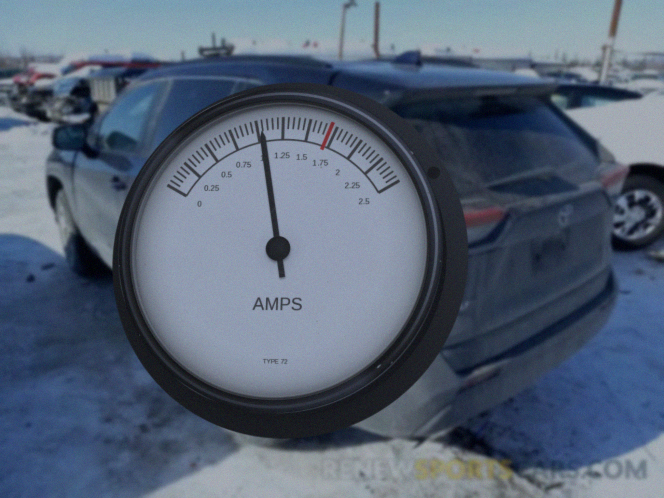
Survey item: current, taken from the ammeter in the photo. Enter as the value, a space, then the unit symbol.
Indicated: 1.05 A
